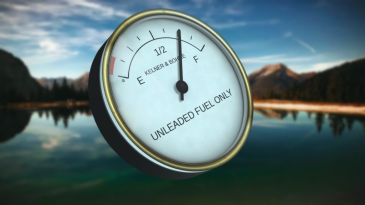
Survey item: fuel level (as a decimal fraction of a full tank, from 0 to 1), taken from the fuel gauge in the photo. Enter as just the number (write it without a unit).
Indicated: 0.75
